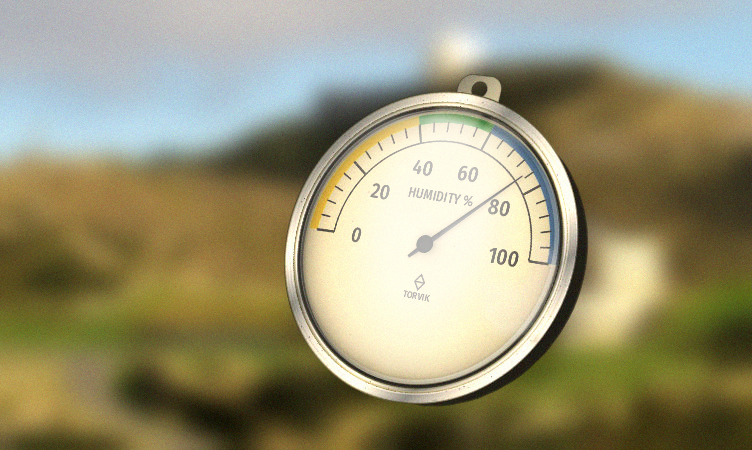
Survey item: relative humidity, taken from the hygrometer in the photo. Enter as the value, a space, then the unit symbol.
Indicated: 76 %
